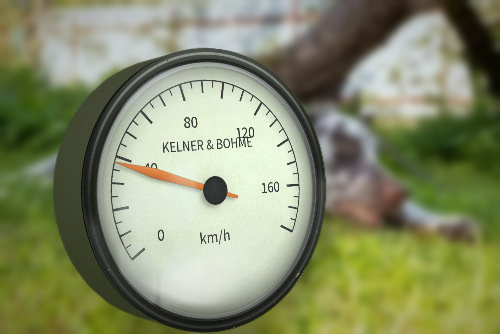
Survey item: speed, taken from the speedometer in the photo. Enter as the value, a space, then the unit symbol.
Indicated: 37.5 km/h
